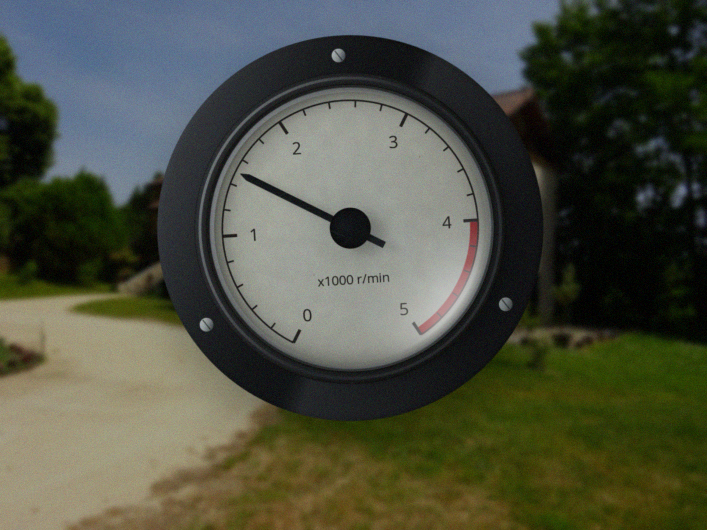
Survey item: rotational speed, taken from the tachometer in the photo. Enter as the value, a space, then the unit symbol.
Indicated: 1500 rpm
